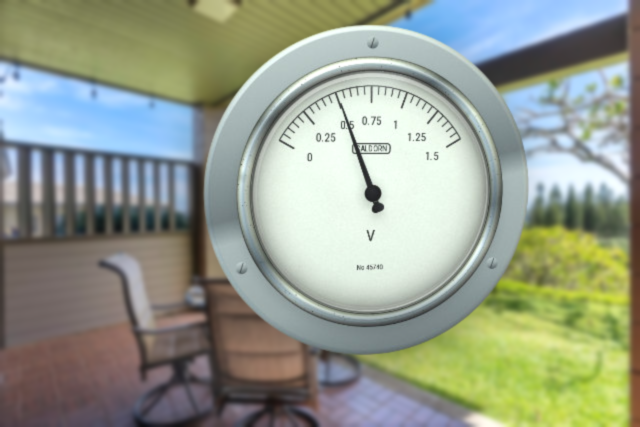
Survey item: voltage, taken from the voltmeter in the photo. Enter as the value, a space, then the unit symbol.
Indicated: 0.5 V
